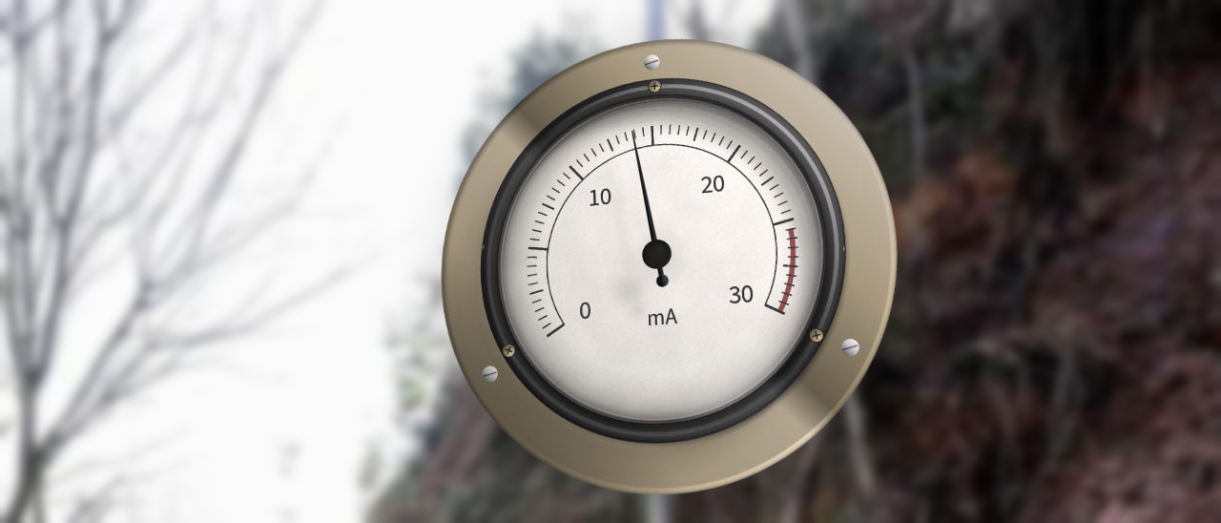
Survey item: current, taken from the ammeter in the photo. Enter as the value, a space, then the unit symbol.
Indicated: 14 mA
